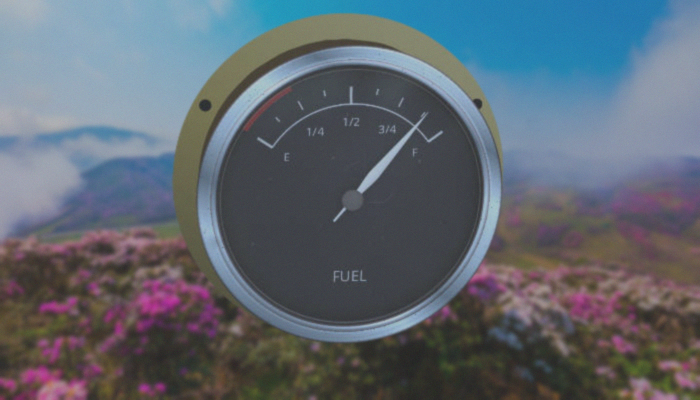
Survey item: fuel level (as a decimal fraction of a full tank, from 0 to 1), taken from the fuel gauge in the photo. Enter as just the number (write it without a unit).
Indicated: 0.875
